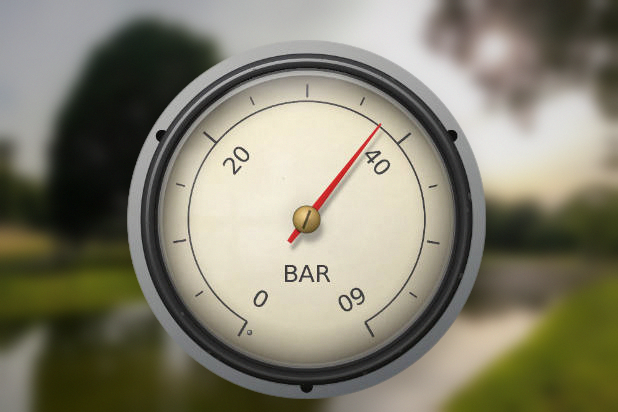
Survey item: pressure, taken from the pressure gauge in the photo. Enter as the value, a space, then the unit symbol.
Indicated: 37.5 bar
